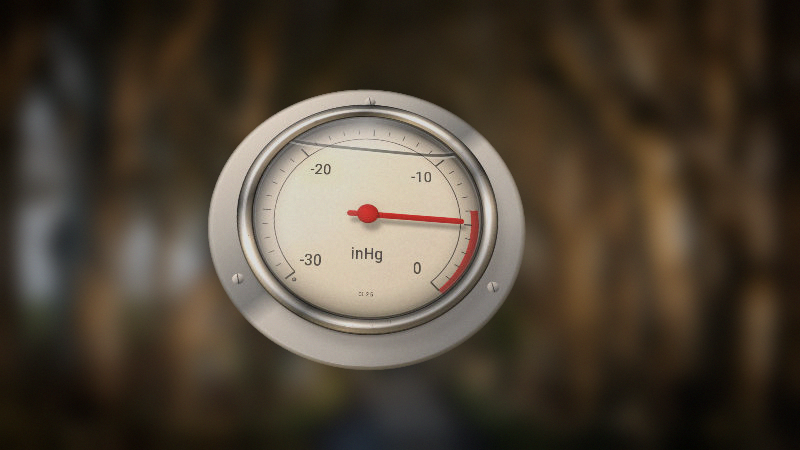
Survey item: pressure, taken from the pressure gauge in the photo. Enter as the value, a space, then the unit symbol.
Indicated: -5 inHg
